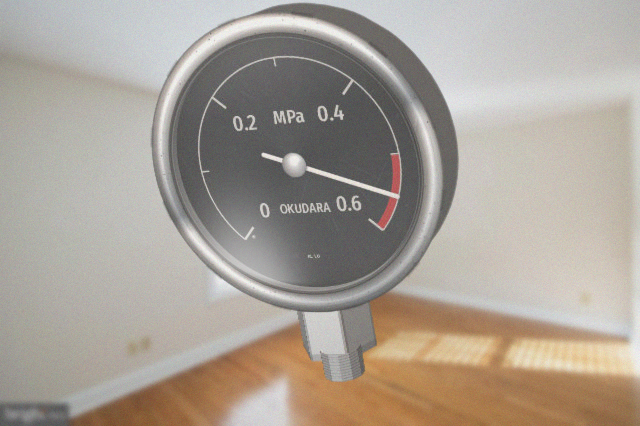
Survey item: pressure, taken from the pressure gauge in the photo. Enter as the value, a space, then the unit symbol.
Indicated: 0.55 MPa
